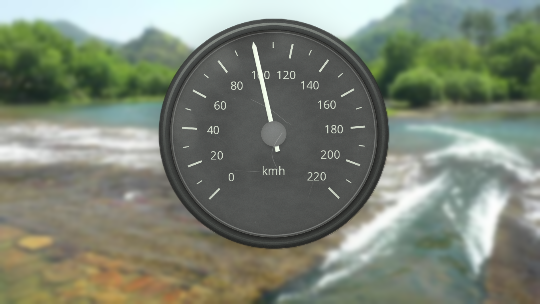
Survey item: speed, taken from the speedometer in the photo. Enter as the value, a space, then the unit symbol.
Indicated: 100 km/h
